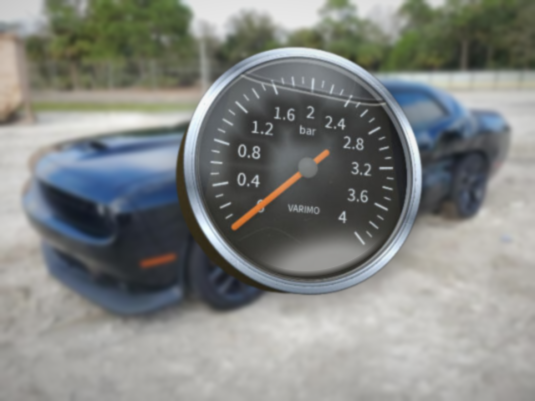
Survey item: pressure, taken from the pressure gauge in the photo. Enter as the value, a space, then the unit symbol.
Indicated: 0 bar
